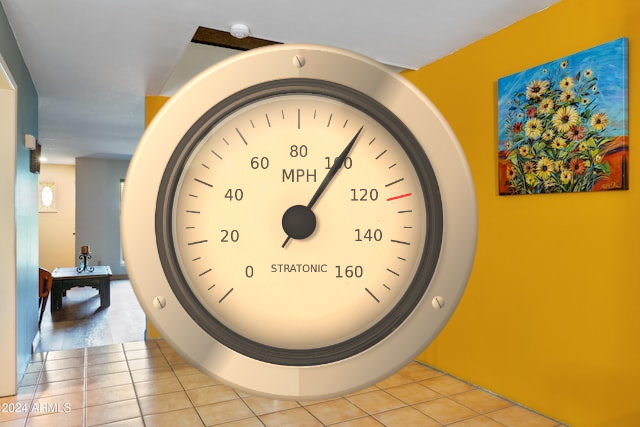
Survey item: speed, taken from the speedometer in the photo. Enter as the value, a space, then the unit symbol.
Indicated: 100 mph
